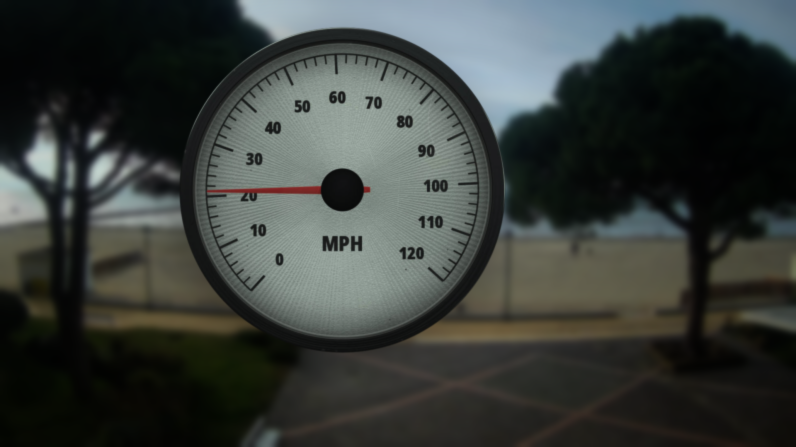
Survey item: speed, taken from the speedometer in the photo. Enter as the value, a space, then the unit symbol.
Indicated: 21 mph
